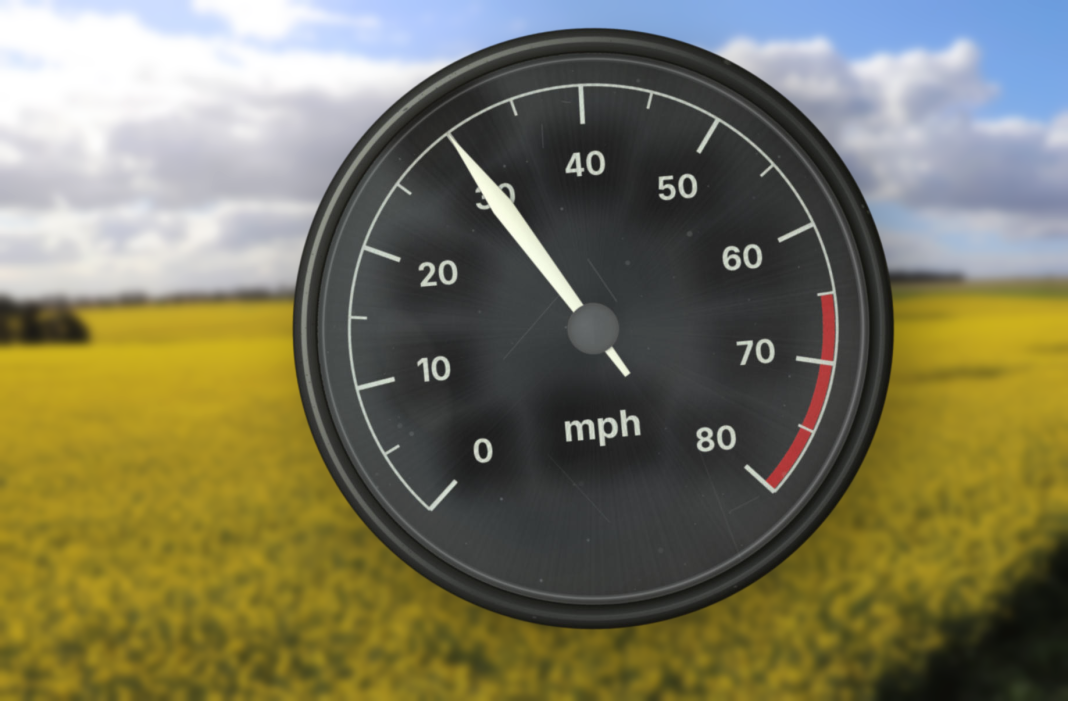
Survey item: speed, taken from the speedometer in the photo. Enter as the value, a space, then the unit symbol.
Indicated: 30 mph
